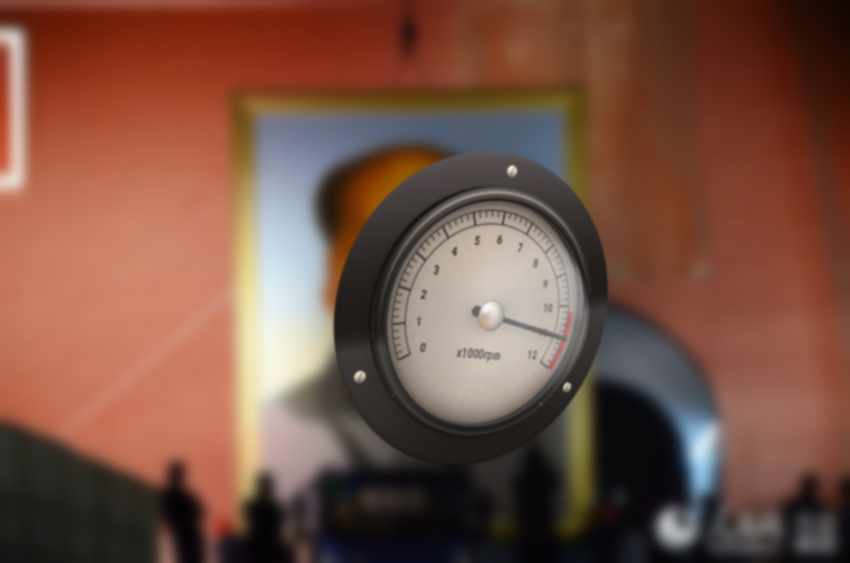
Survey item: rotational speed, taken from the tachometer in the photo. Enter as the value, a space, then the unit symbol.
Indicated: 11000 rpm
